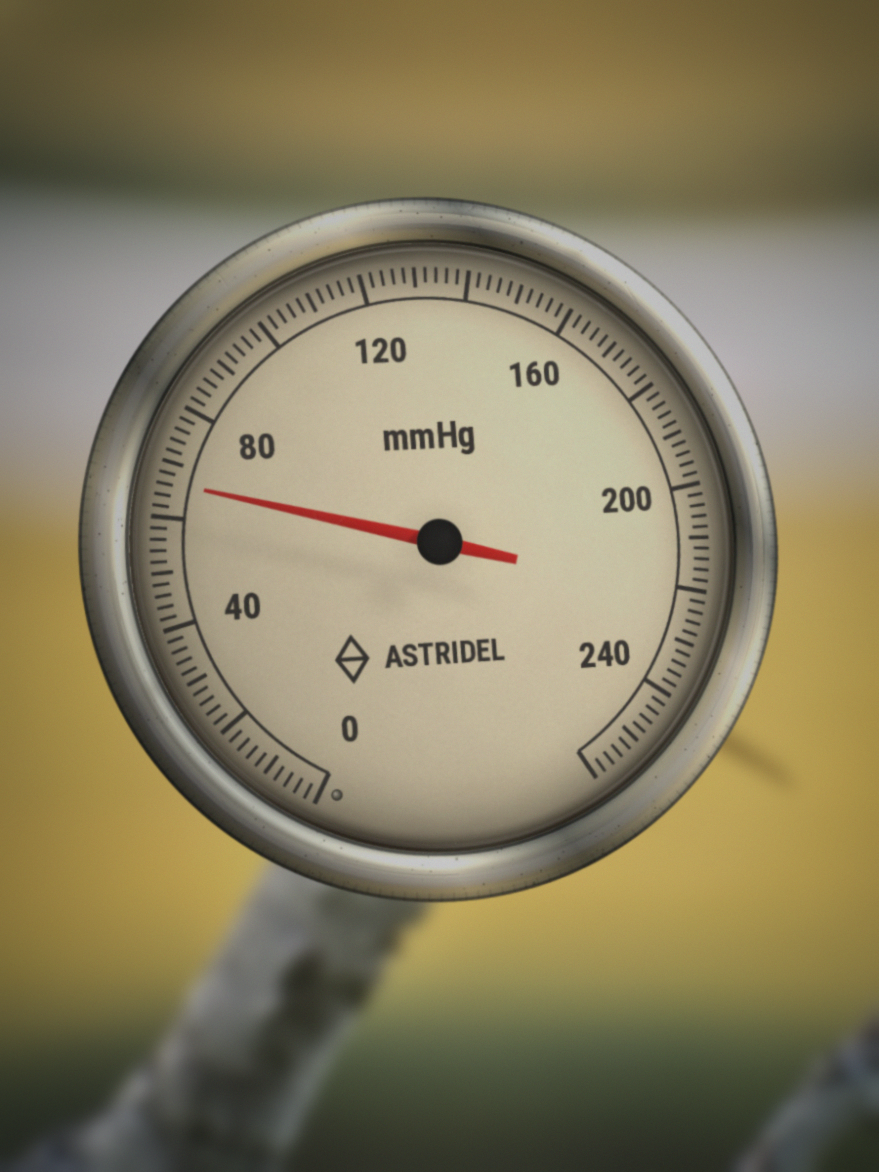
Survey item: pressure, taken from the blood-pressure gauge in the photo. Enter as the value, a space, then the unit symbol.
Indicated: 66 mmHg
